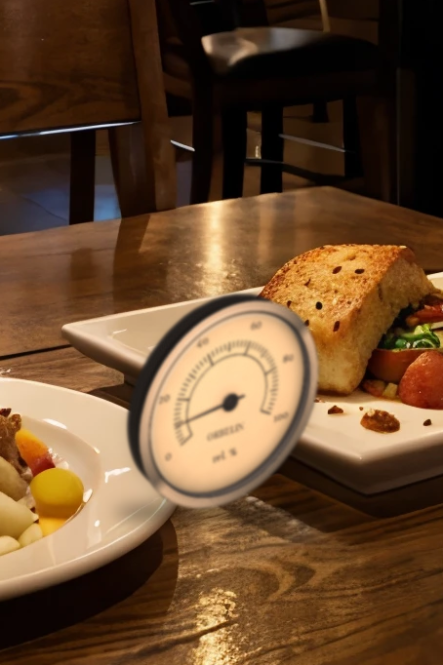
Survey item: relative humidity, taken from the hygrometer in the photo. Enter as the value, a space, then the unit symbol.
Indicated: 10 %
